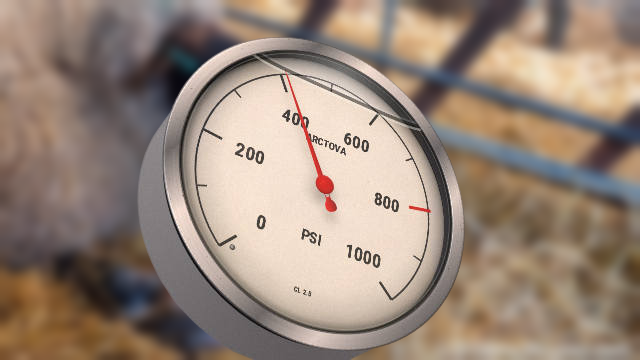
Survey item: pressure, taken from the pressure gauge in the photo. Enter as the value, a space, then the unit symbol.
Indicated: 400 psi
